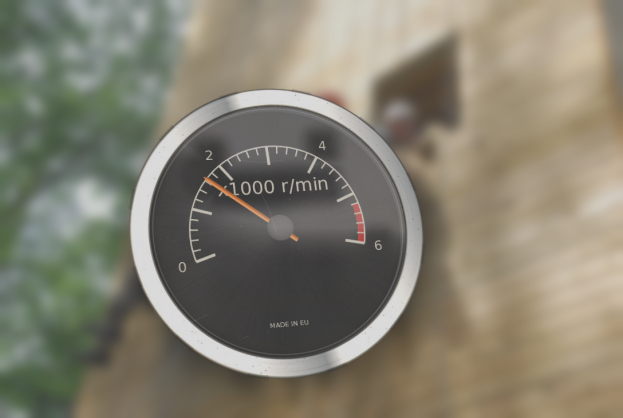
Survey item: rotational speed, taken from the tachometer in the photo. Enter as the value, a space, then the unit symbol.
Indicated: 1600 rpm
